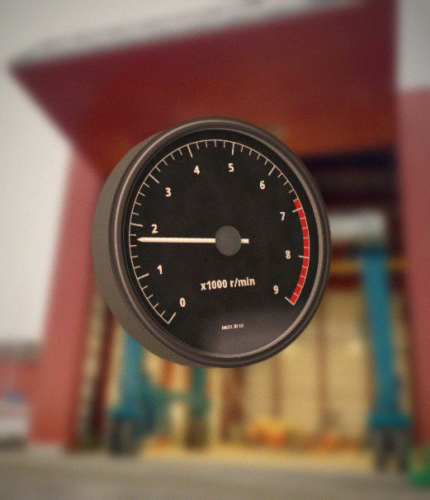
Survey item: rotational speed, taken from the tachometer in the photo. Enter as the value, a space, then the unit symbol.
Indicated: 1700 rpm
